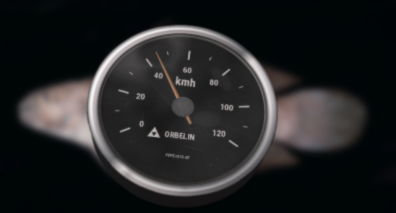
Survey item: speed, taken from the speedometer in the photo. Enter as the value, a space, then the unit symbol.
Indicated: 45 km/h
